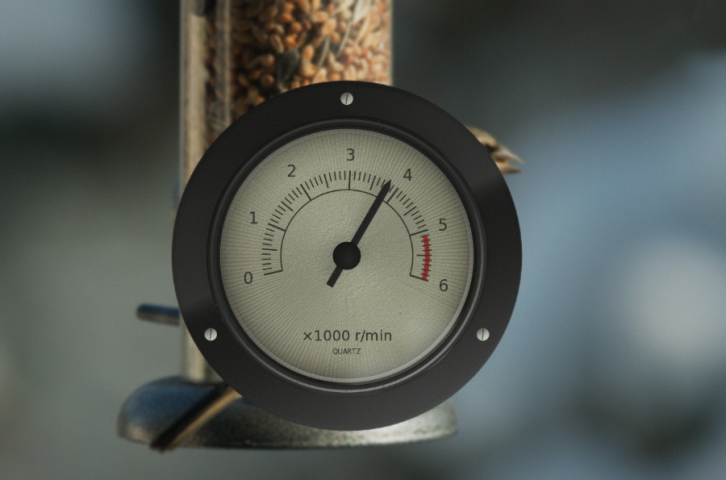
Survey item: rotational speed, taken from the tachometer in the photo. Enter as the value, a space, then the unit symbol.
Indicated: 3800 rpm
